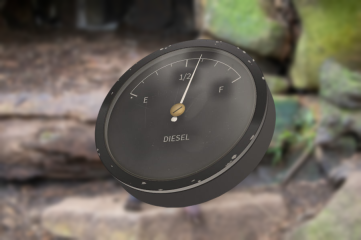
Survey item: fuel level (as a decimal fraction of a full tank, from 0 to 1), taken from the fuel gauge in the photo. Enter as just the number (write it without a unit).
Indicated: 0.625
